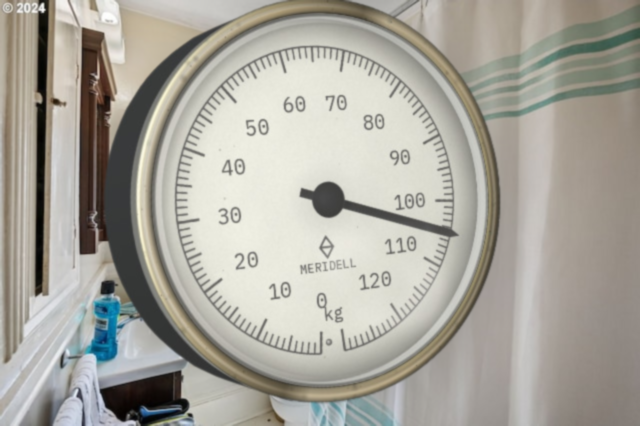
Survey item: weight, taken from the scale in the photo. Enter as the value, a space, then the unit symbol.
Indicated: 105 kg
